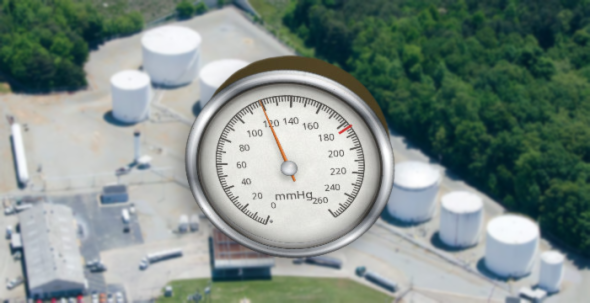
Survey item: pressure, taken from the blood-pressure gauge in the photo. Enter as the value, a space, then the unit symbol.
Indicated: 120 mmHg
